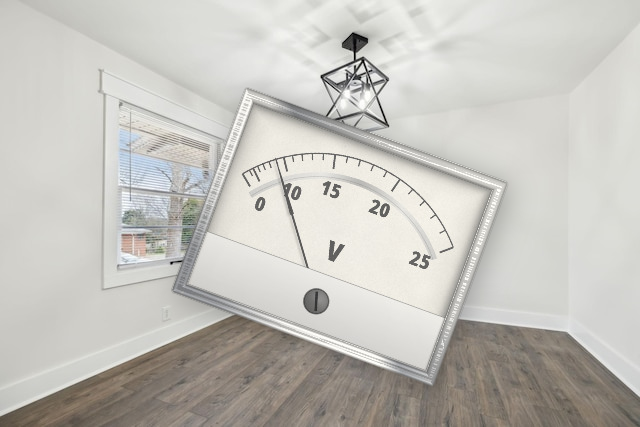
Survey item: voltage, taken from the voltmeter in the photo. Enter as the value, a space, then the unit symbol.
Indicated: 9 V
